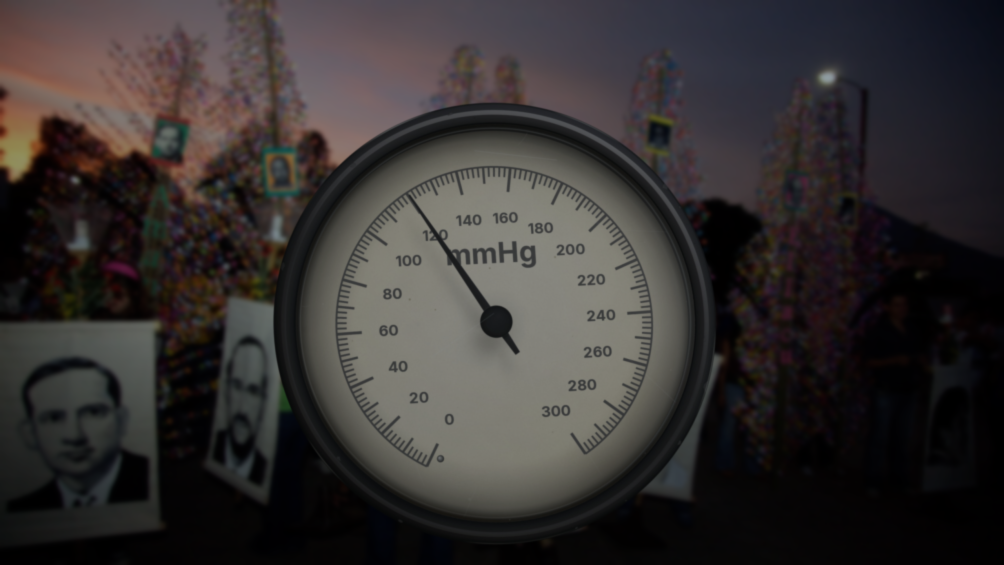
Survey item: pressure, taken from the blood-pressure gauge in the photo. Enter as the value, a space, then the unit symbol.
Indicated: 120 mmHg
